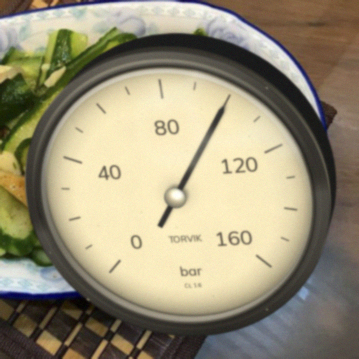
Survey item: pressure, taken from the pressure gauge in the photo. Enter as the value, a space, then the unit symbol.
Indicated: 100 bar
